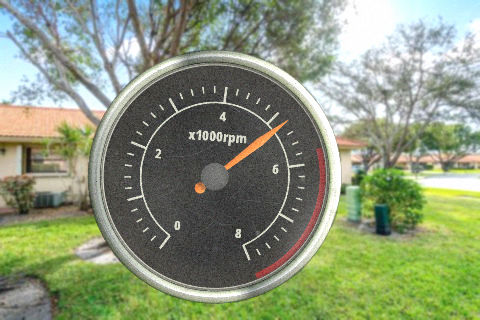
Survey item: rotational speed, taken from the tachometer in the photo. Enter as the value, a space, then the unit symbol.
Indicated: 5200 rpm
